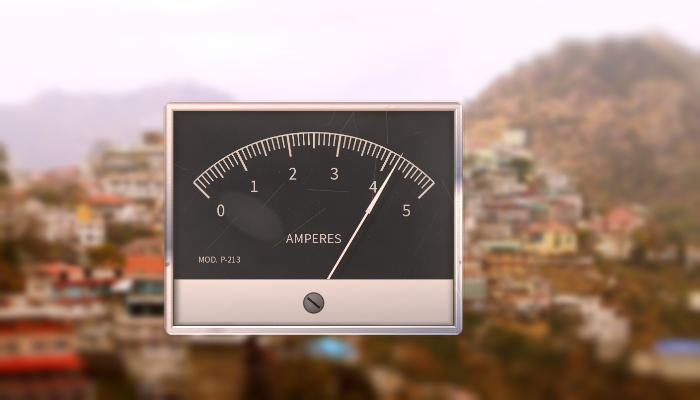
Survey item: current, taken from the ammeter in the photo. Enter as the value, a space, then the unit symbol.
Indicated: 4.2 A
